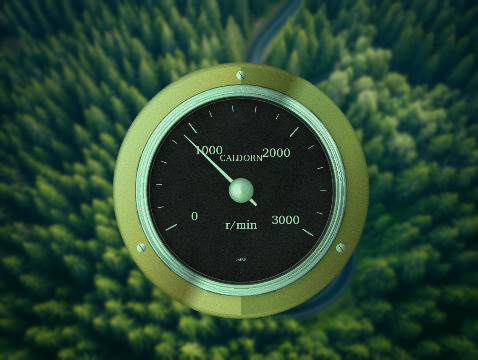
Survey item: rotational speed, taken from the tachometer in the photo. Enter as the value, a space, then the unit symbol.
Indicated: 900 rpm
